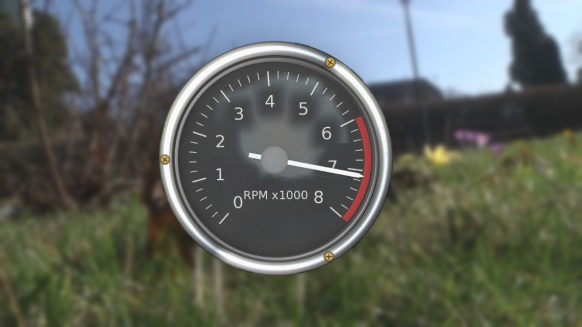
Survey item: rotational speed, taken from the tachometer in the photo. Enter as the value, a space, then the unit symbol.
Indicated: 7100 rpm
